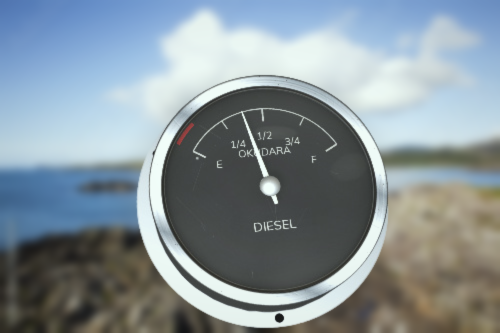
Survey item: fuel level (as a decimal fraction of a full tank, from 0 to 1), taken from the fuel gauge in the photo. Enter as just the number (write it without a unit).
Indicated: 0.375
